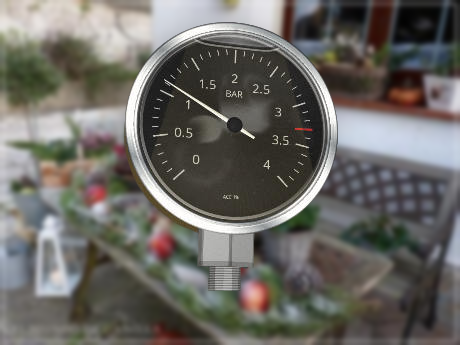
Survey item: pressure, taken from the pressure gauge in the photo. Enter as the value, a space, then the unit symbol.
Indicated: 1.1 bar
